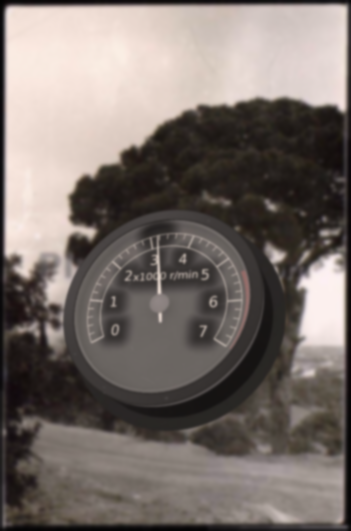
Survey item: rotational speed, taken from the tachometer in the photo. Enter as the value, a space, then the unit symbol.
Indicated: 3200 rpm
